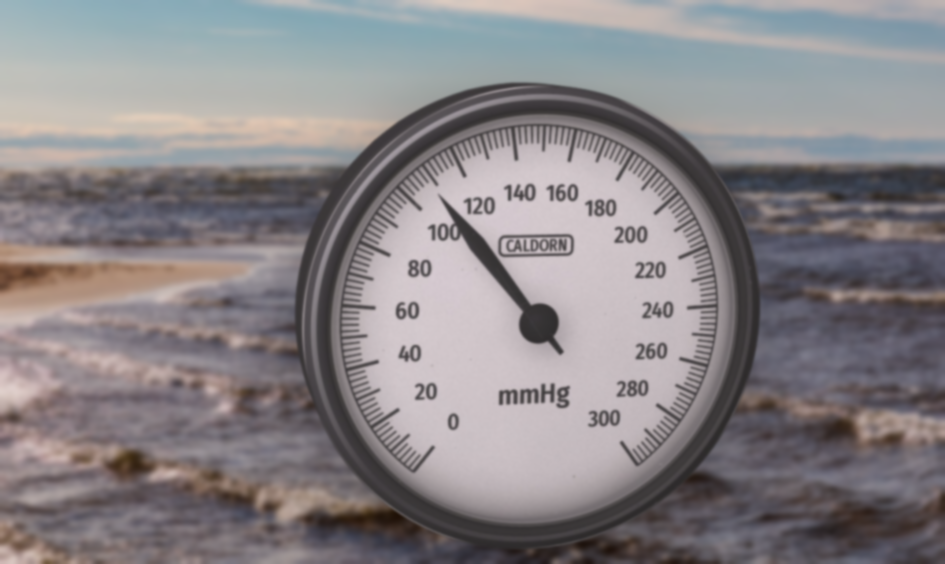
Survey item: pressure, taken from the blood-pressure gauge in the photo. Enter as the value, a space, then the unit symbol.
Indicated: 108 mmHg
